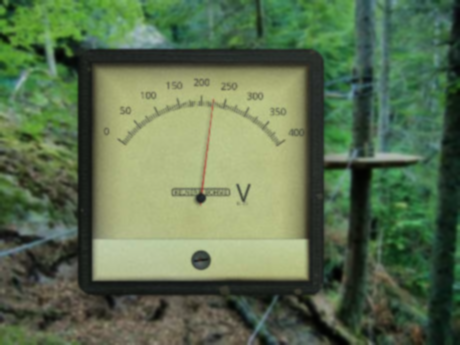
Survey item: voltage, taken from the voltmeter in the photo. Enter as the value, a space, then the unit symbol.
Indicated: 225 V
